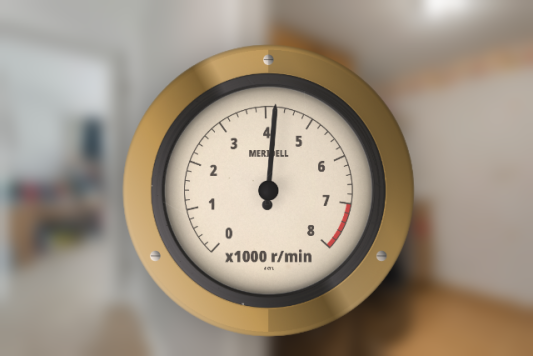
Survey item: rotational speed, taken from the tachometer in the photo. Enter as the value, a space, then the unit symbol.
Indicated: 4200 rpm
